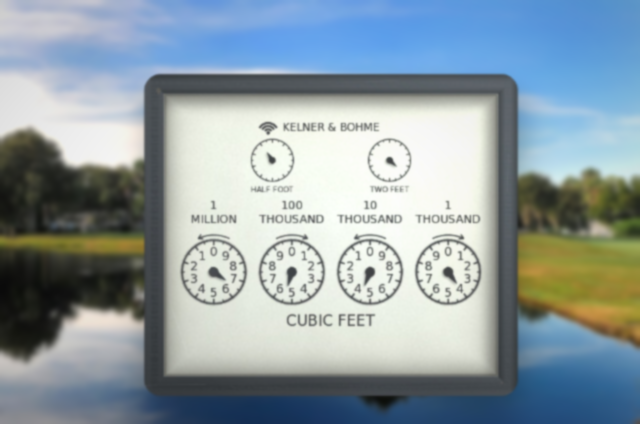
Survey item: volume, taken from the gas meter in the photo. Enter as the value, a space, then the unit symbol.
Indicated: 654400 ft³
